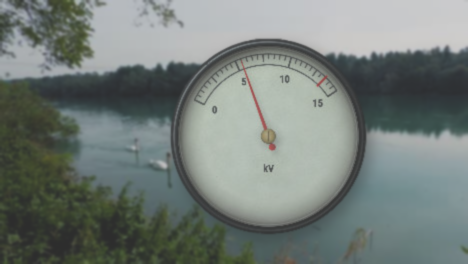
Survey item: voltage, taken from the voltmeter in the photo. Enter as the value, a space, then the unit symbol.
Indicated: 5.5 kV
